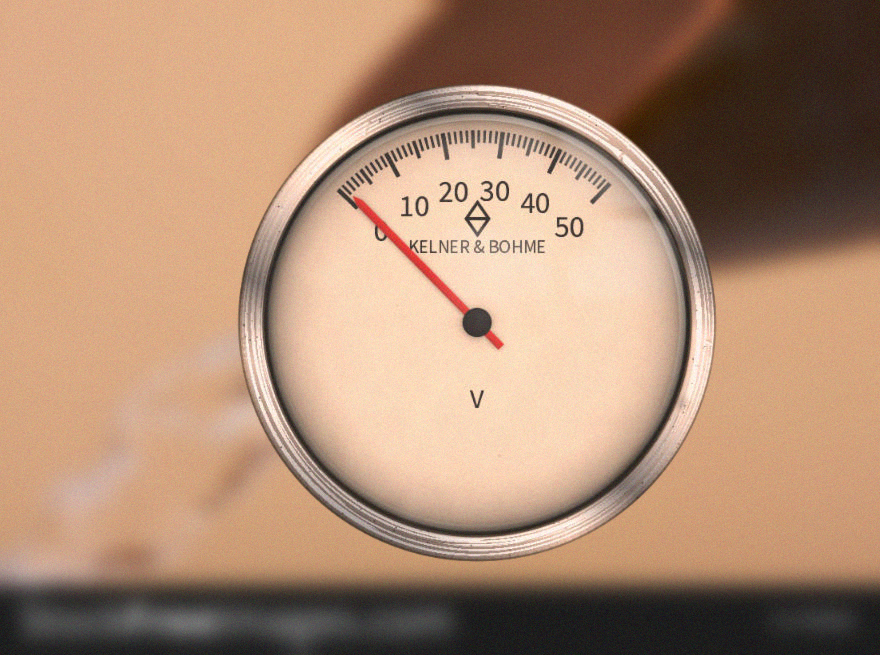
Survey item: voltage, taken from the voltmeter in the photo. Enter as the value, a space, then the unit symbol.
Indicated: 1 V
